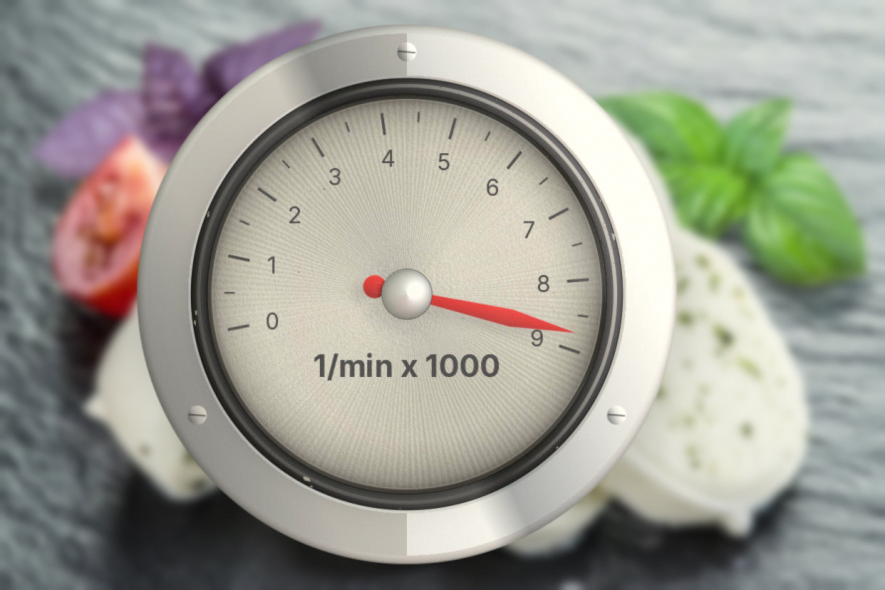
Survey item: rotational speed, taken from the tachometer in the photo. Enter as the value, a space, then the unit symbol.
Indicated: 8750 rpm
